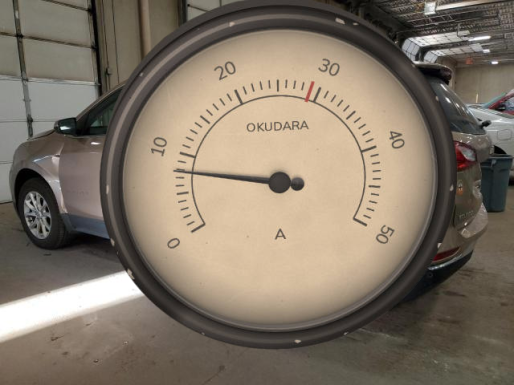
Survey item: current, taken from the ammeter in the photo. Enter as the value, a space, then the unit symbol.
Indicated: 8 A
